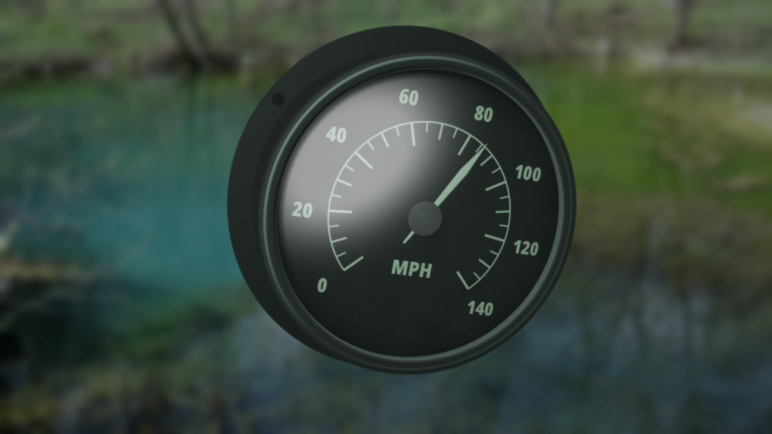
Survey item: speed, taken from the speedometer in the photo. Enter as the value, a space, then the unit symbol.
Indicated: 85 mph
